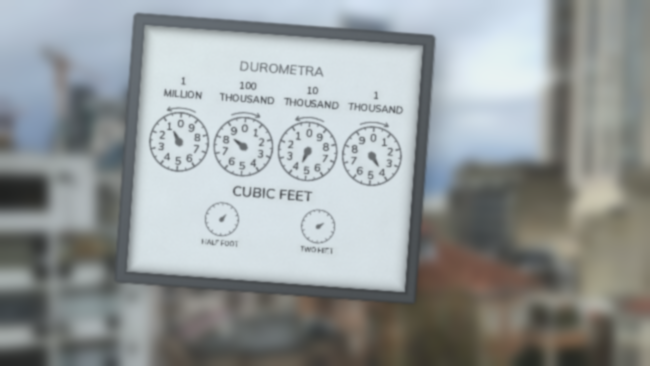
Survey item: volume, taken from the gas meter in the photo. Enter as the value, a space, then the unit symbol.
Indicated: 84400 ft³
